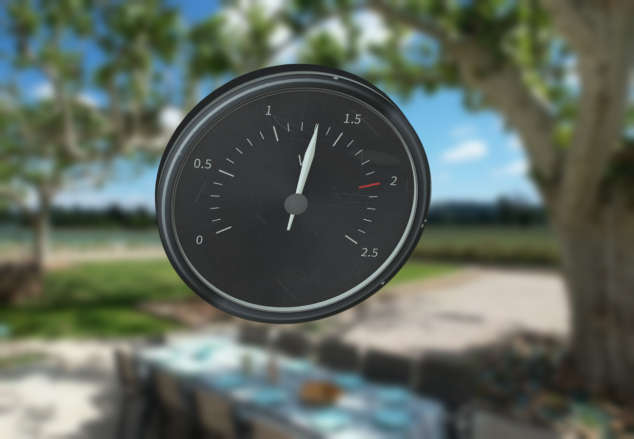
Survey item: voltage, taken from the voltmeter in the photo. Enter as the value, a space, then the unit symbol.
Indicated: 1.3 V
